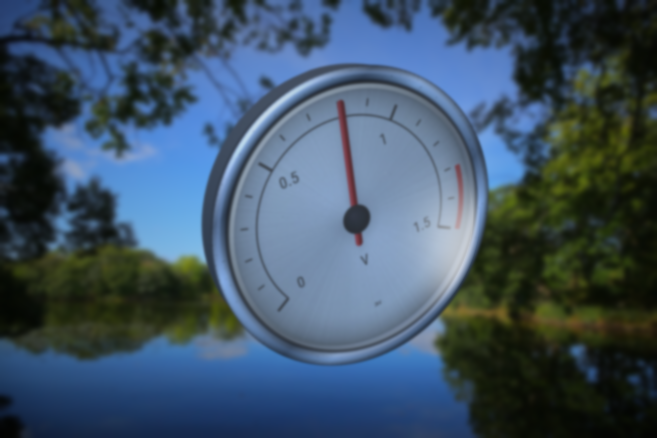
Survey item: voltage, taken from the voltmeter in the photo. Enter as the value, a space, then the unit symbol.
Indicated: 0.8 V
